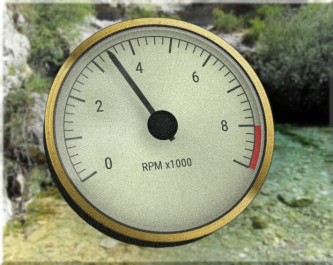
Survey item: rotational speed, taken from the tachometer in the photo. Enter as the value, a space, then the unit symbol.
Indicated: 3400 rpm
